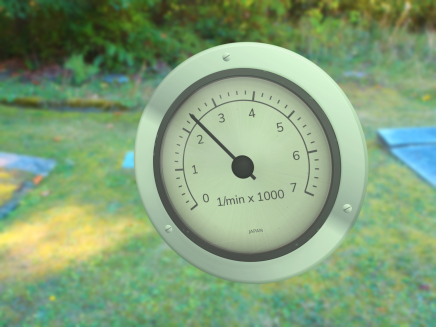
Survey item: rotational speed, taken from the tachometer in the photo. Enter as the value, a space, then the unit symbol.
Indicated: 2400 rpm
